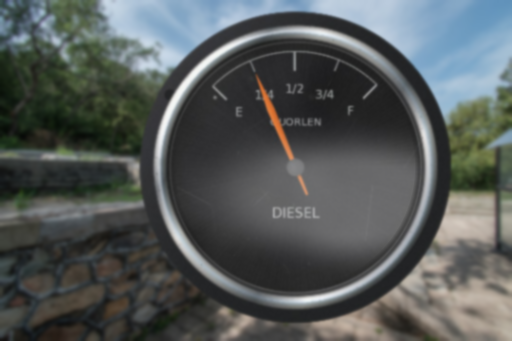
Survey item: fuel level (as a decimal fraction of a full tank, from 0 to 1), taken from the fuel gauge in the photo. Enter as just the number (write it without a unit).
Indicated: 0.25
